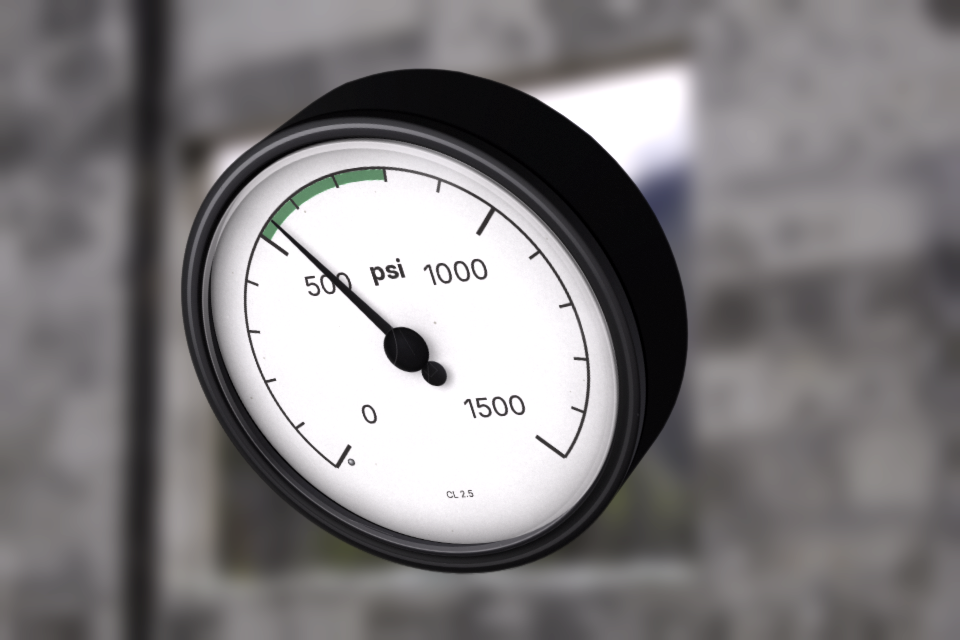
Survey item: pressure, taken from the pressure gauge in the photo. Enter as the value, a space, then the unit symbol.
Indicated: 550 psi
